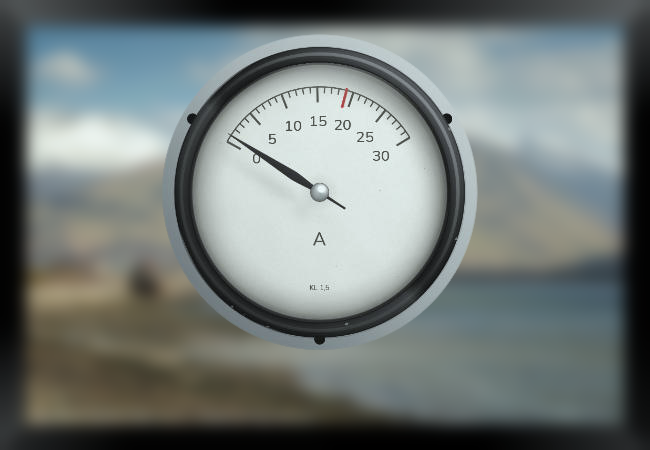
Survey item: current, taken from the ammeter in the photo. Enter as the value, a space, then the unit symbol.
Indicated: 1 A
